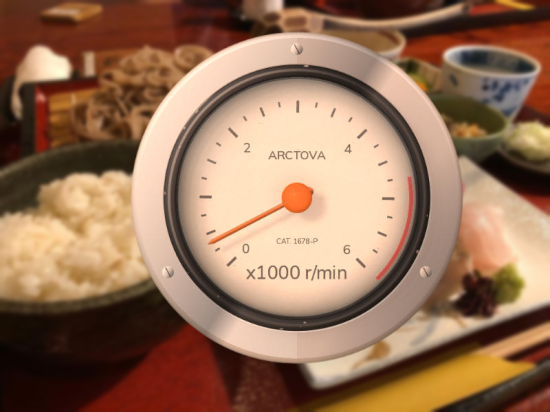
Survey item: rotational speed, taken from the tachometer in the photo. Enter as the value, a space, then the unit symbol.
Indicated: 375 rpm
